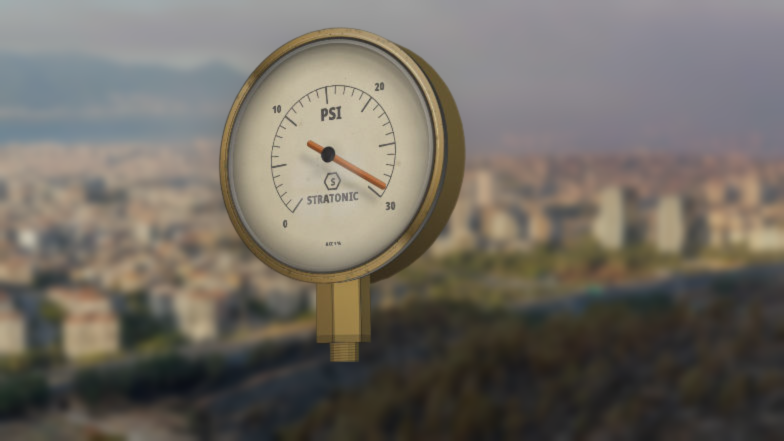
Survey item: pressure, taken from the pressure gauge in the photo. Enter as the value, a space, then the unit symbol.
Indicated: 29 psi
